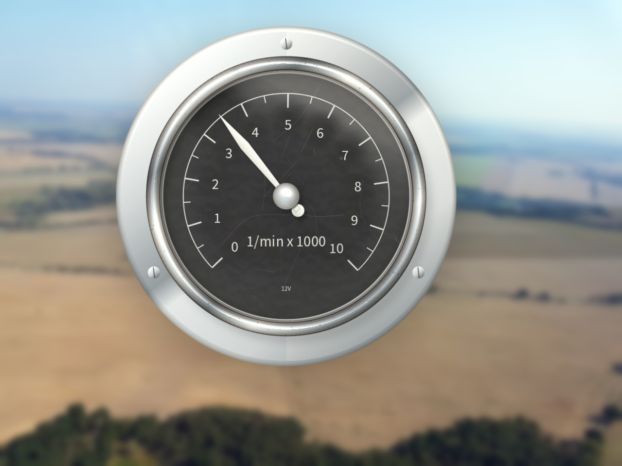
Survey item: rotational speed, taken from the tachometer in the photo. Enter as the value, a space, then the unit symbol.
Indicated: 3500 rpm
